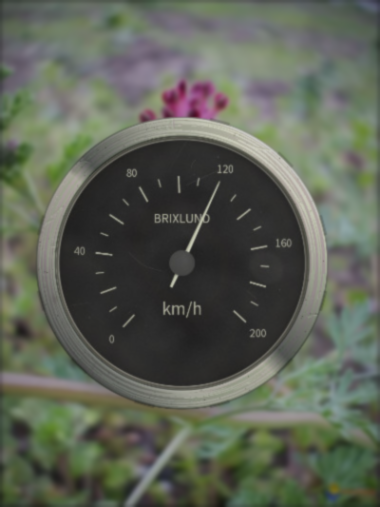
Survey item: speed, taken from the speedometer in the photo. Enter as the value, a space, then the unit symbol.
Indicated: 120 km/h
